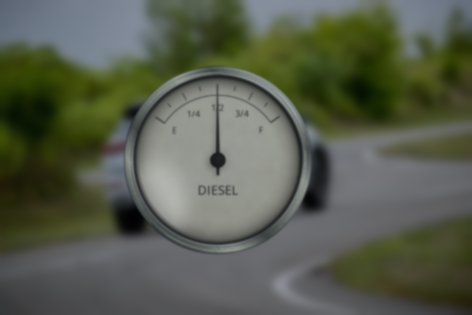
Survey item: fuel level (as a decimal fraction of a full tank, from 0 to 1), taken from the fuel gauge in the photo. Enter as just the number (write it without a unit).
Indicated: 0.5
